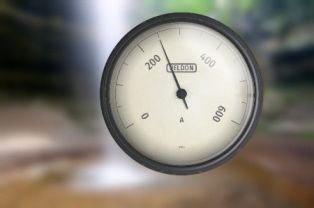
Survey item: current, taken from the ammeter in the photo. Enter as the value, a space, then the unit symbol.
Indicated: 250 A
